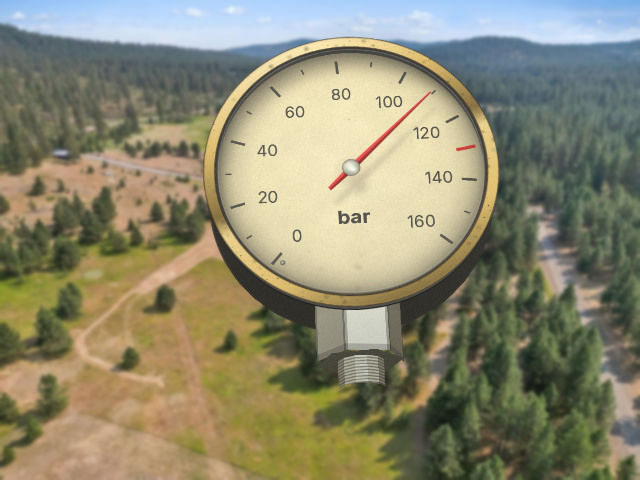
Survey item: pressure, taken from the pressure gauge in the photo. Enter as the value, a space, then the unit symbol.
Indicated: 110 bar
